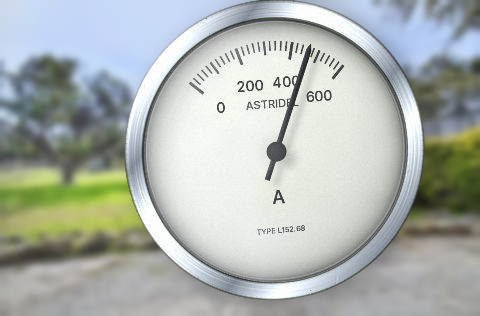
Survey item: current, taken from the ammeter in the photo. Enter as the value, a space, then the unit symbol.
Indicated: 460 A
